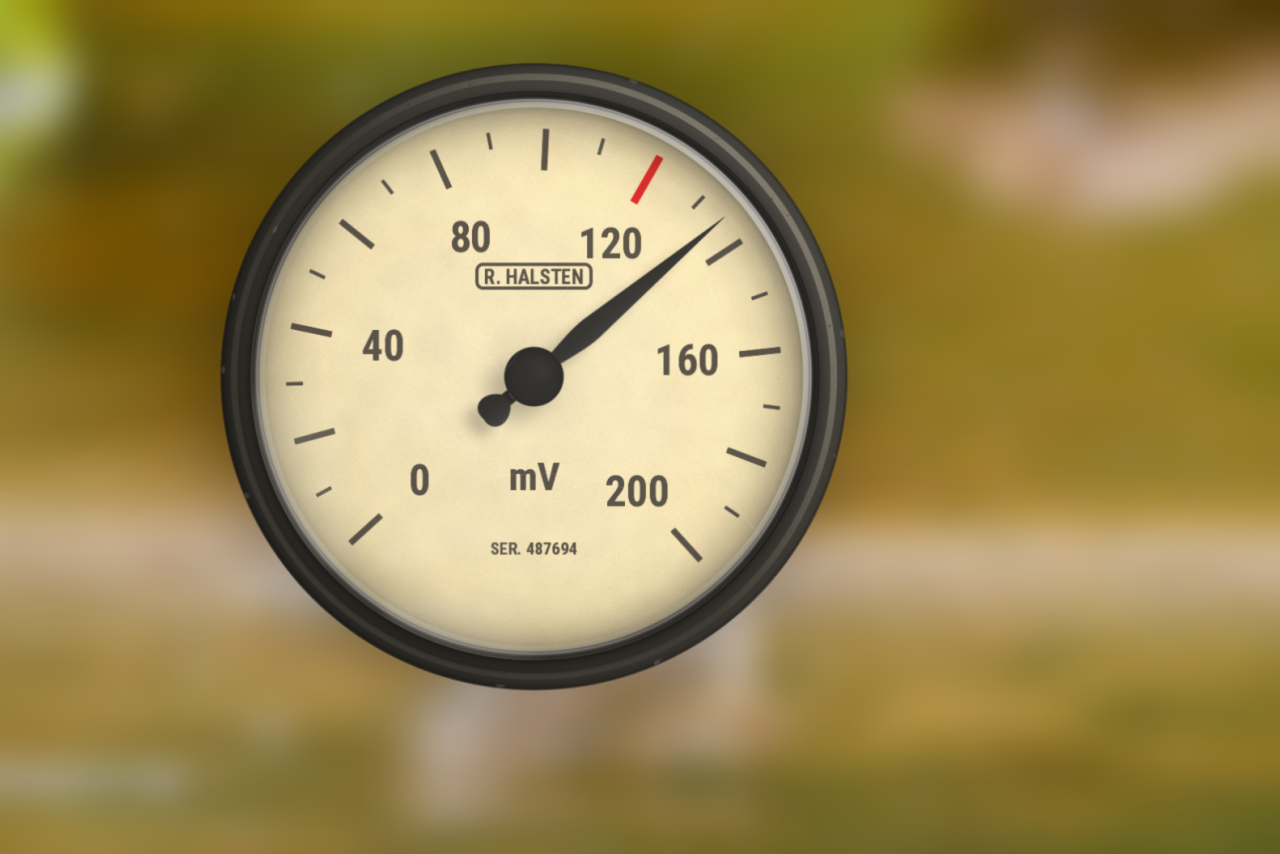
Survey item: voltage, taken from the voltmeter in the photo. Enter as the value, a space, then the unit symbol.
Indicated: 135 mV
